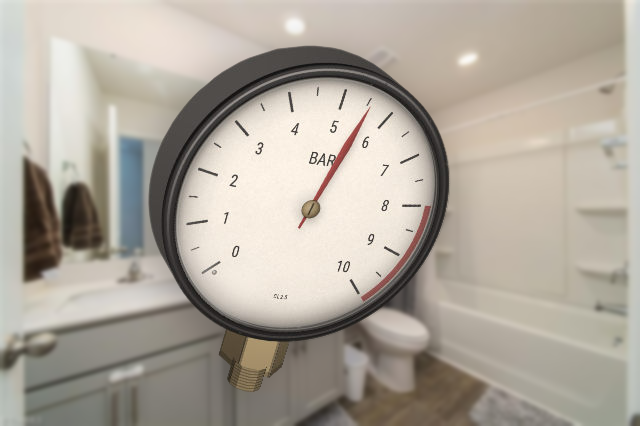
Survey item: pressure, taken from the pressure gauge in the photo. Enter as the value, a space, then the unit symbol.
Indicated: 5.5 bar
